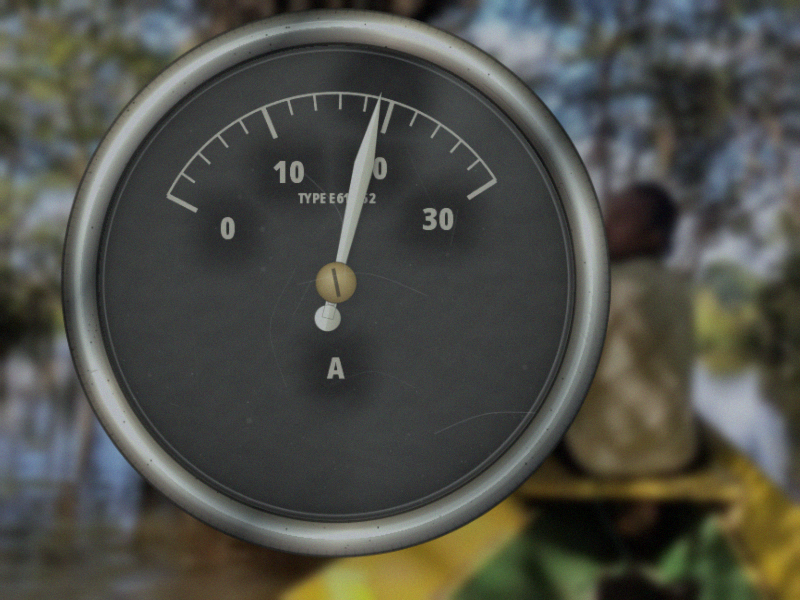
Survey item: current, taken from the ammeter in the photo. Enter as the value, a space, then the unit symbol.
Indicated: 19 A
